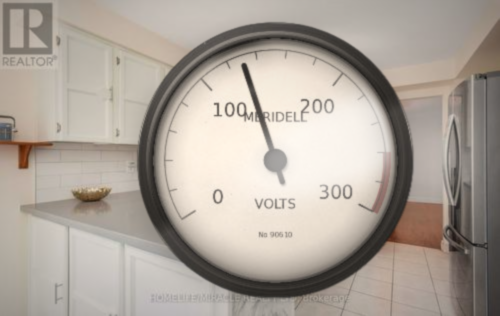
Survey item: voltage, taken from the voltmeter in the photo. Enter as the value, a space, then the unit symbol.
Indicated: 130 V
